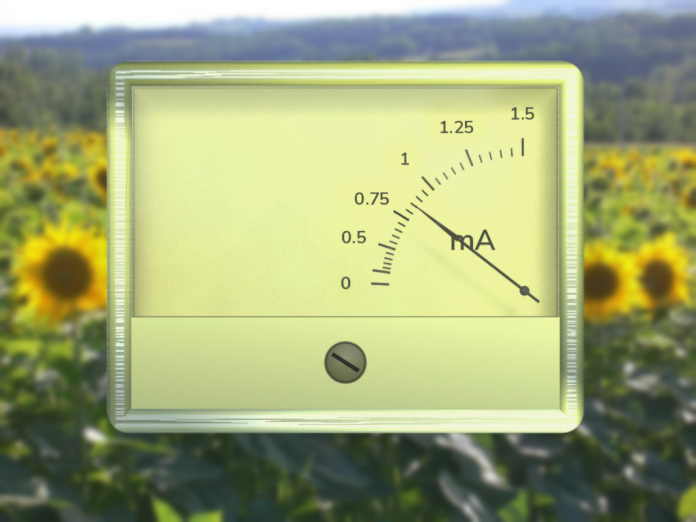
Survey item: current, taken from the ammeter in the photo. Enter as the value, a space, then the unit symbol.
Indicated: 0.85 mA
